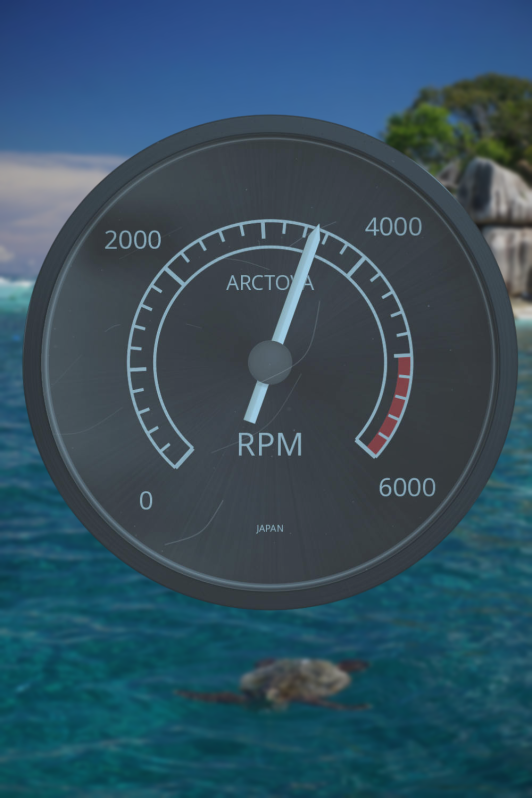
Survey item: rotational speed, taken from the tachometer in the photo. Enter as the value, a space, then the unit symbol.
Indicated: 3500 rpm
